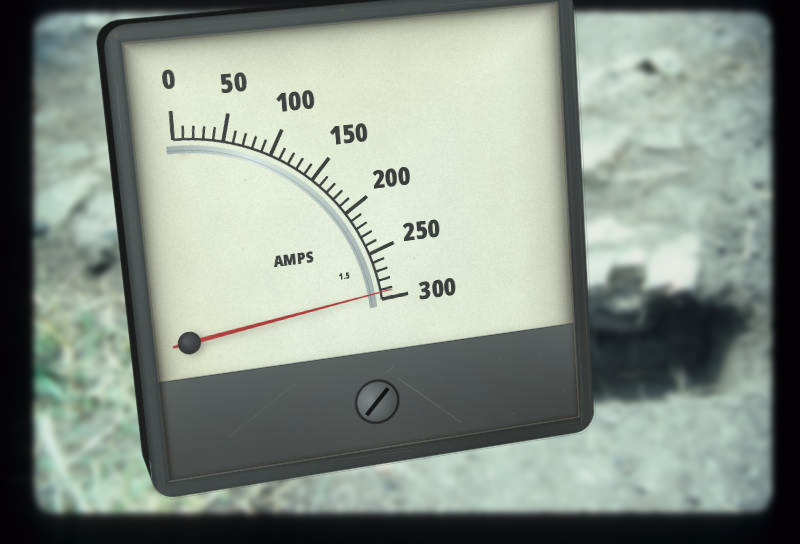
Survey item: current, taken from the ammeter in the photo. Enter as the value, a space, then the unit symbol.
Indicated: 290 A
